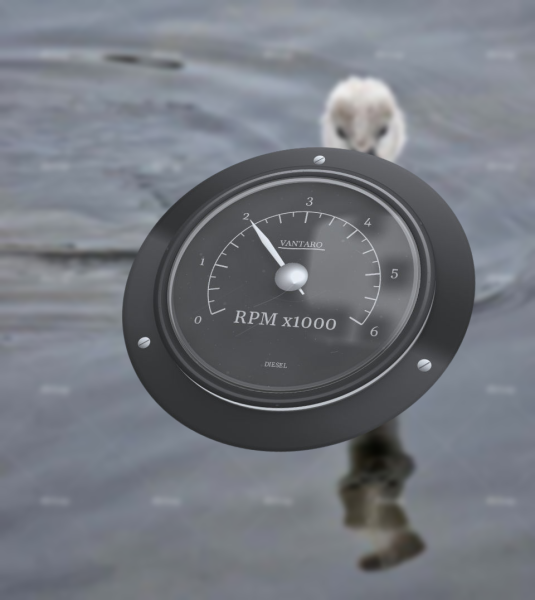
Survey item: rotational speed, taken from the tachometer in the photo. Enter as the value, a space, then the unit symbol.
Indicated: 2000 rpm
